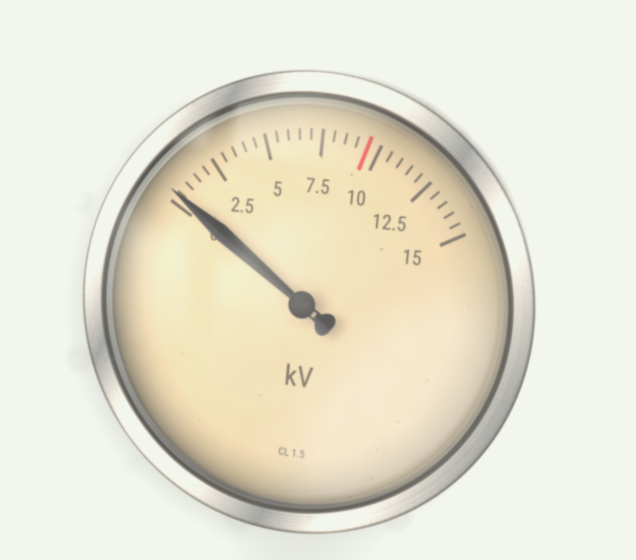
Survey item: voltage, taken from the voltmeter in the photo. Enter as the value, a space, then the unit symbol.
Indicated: 0.5 kV
